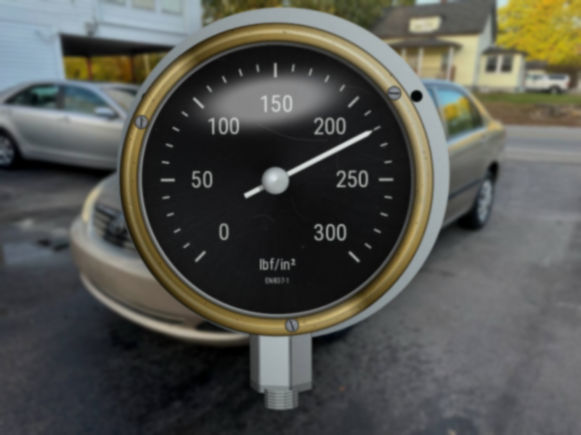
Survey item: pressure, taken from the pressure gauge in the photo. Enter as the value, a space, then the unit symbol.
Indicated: 220 psi
